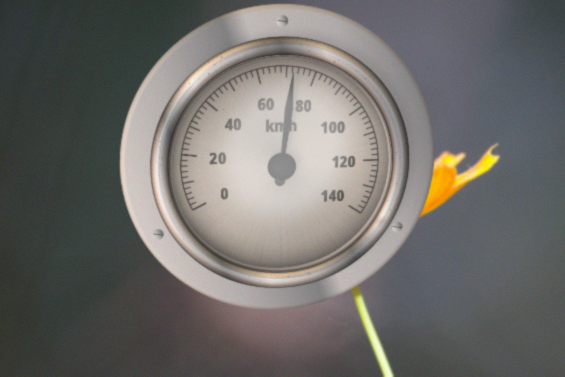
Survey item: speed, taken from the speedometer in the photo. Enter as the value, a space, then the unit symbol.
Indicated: 72 km/h
